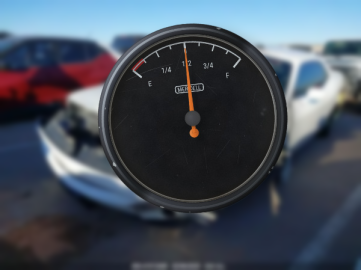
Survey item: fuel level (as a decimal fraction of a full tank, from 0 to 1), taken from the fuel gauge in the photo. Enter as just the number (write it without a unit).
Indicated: 0.5
